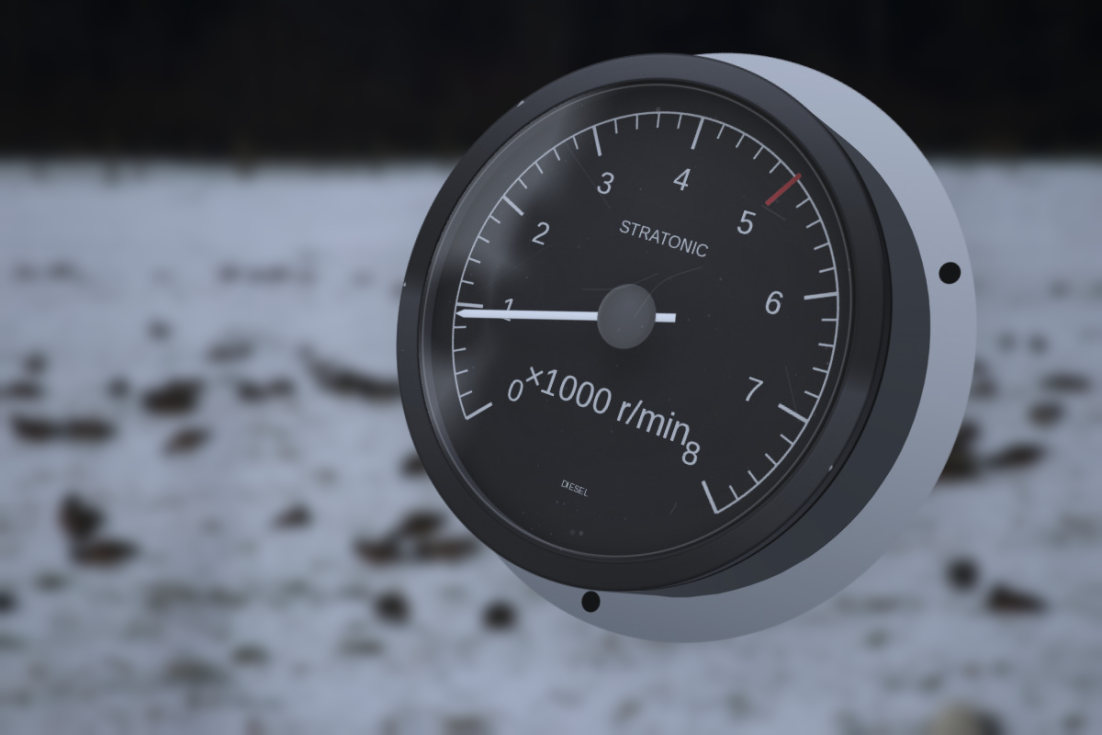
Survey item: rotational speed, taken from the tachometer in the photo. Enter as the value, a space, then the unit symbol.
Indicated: 900 rpm
